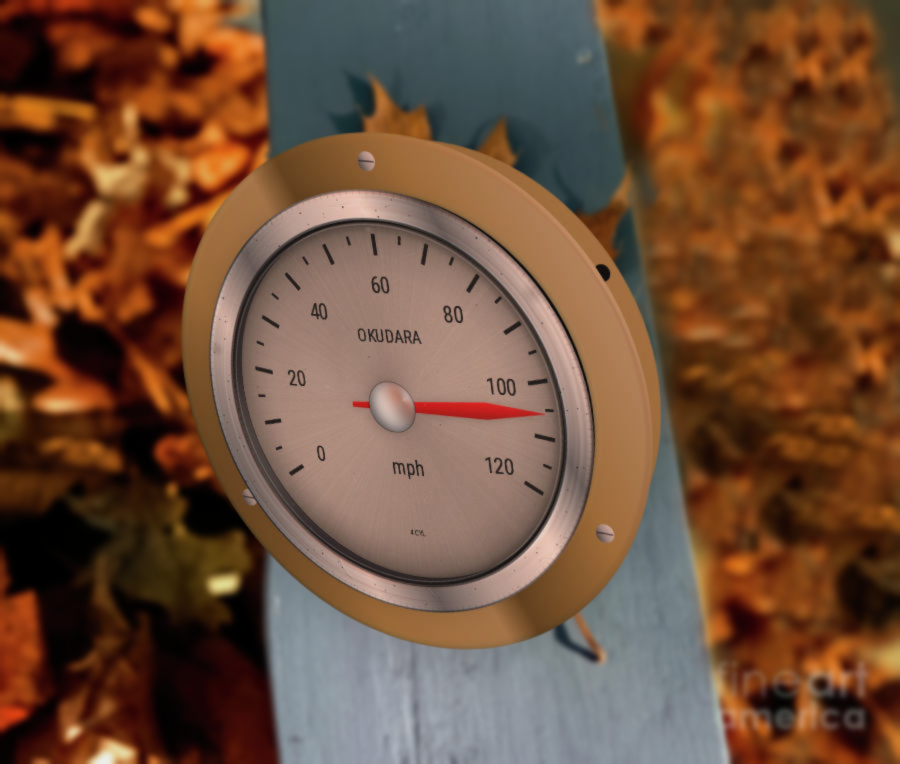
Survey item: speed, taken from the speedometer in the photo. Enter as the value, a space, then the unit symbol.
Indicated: 105 mph
